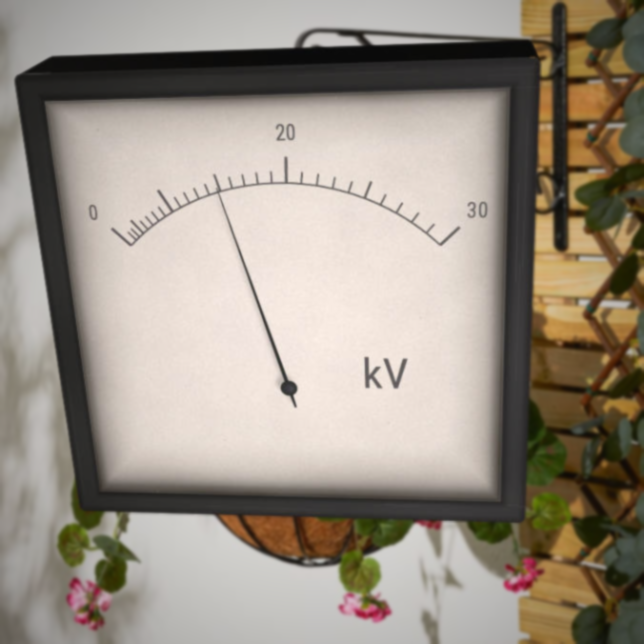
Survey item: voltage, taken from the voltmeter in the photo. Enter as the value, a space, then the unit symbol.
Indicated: 15 kV
